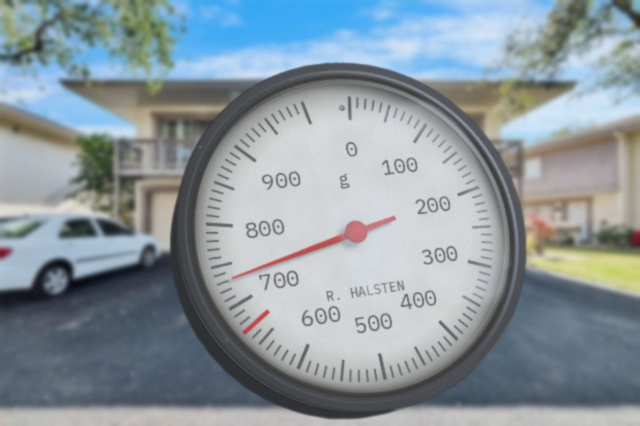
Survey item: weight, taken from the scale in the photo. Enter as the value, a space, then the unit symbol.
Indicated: 730 g
